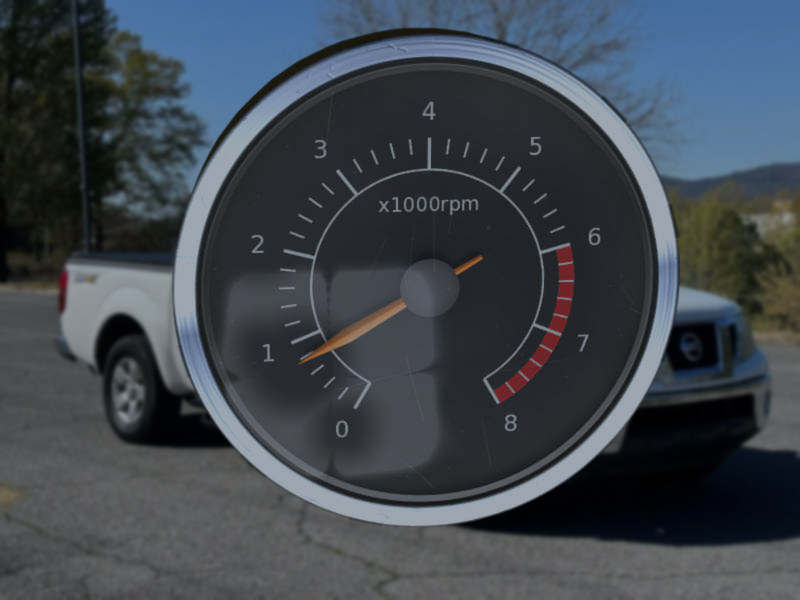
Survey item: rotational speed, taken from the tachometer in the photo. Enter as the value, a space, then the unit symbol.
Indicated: 800 rpm
